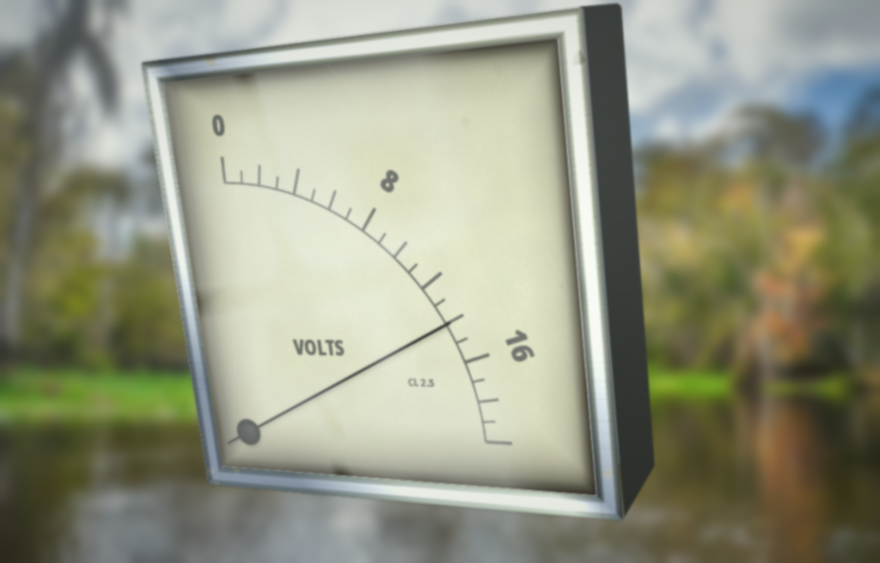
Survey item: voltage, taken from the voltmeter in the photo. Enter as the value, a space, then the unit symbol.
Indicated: 14 V
